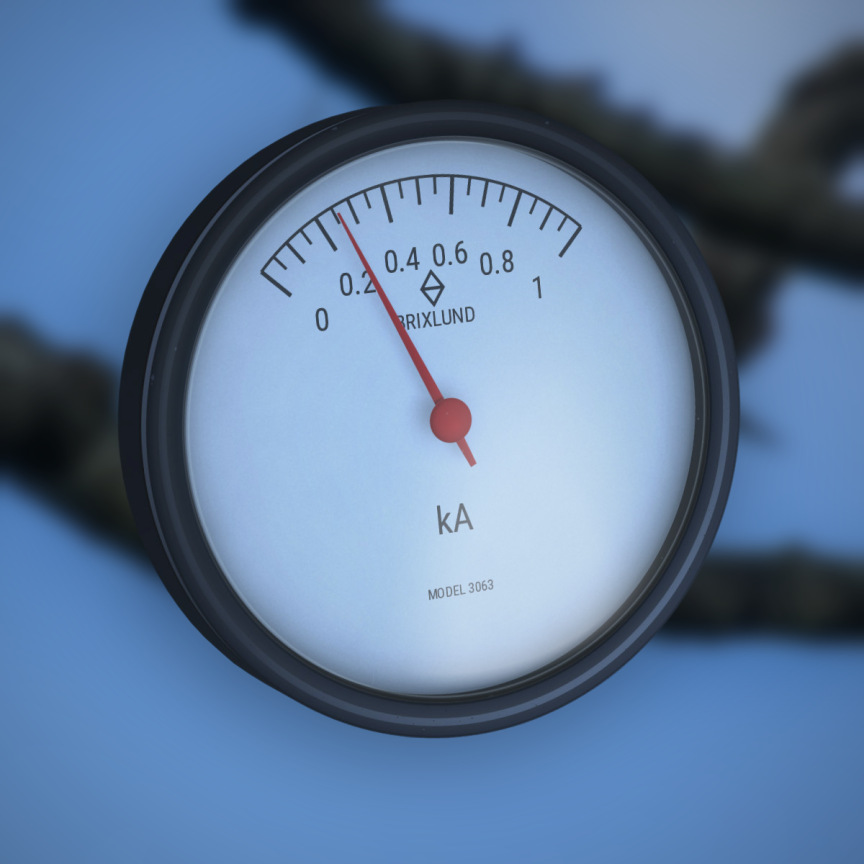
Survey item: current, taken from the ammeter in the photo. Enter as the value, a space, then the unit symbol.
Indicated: 0.25 kA
